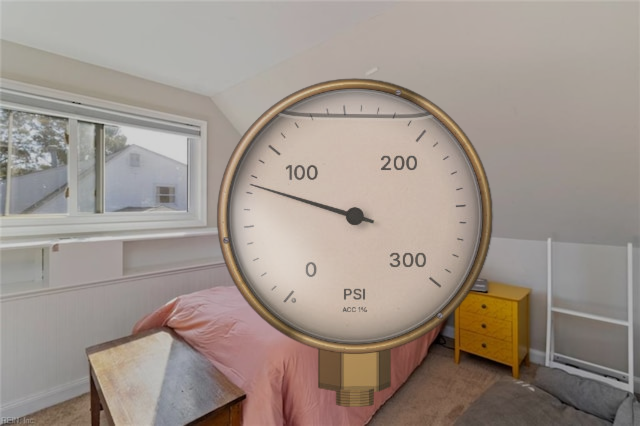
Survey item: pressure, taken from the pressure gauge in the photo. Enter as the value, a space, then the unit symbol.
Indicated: 75 psi
